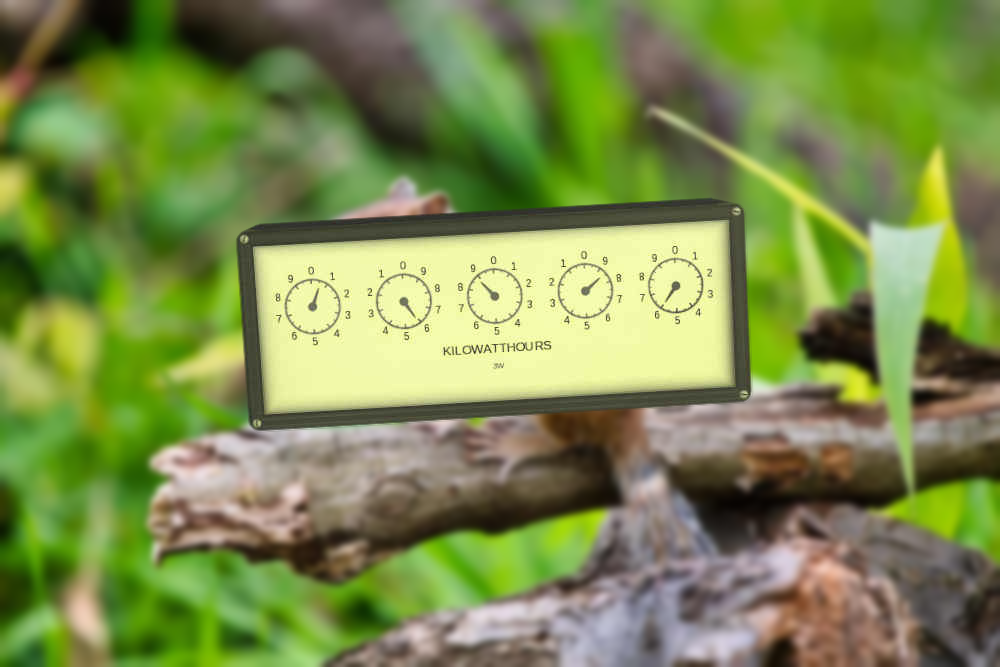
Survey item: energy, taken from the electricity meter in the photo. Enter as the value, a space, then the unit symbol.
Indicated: 5886 kWh
